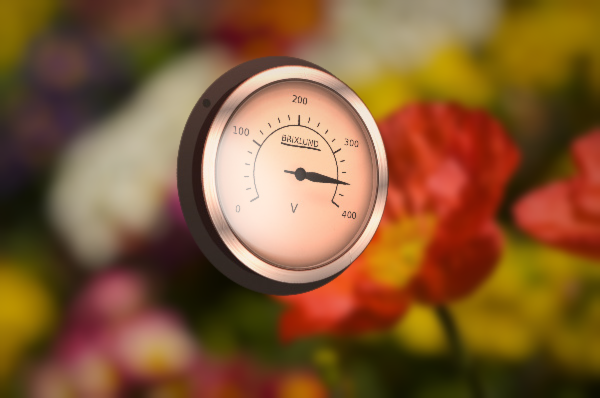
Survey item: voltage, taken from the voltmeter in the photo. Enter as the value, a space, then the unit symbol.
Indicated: 360 V
